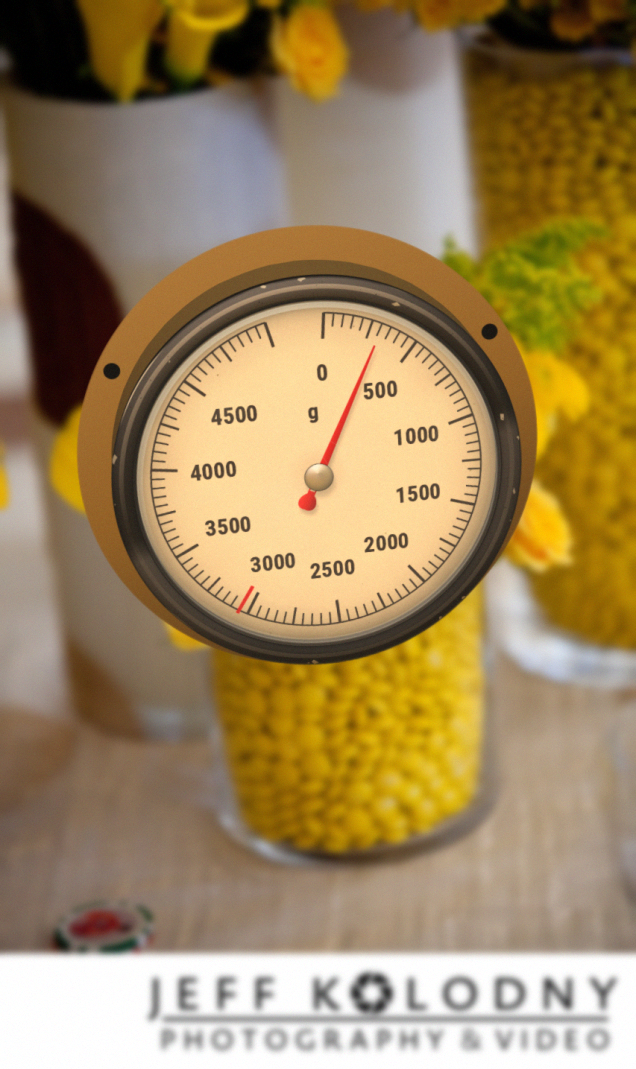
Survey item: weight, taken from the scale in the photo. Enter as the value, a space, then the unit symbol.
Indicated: 300 g
